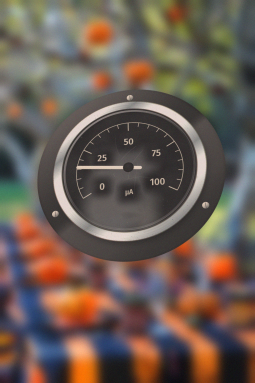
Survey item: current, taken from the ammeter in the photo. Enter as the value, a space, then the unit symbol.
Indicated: 15 µA
